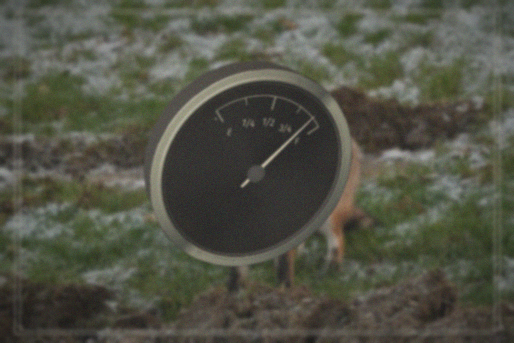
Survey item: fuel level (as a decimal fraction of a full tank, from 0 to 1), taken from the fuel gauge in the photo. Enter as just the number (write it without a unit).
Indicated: 0.875
